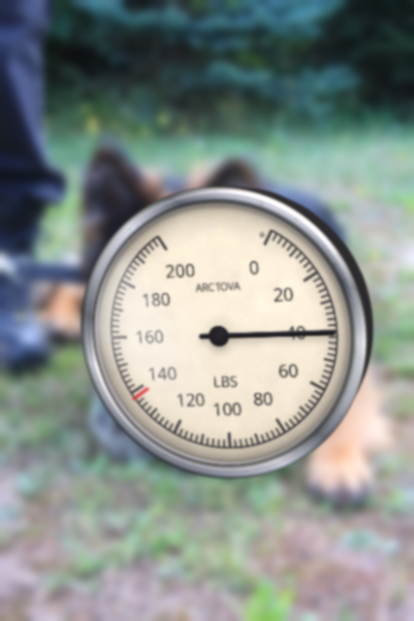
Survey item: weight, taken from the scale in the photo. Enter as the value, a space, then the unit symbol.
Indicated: 40 lb
